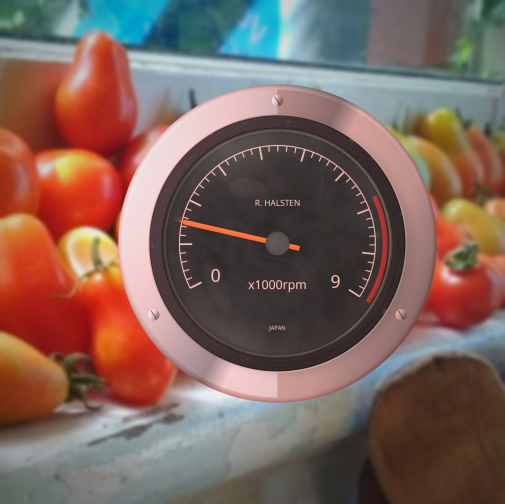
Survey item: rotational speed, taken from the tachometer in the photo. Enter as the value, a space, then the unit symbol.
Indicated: 1500 rpm
